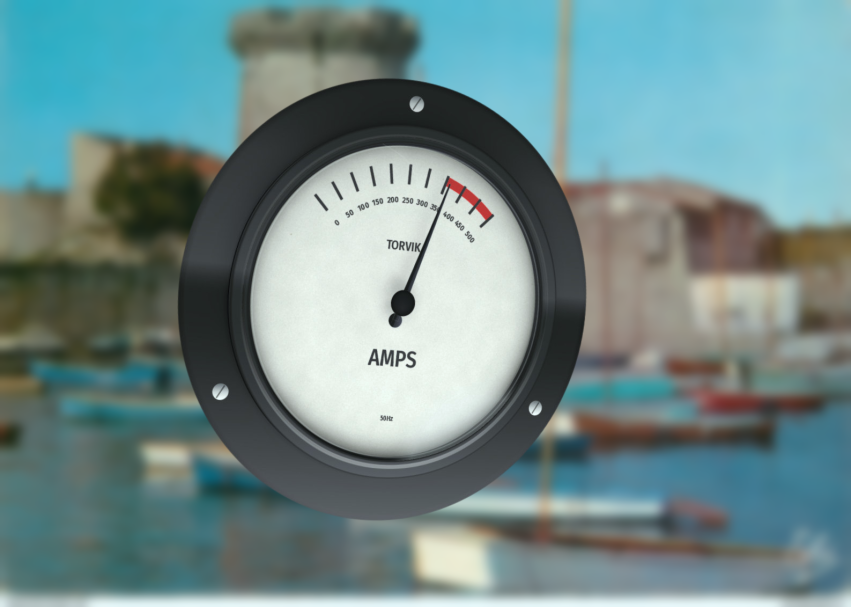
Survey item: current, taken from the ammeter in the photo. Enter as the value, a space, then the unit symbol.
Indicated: 350 A
